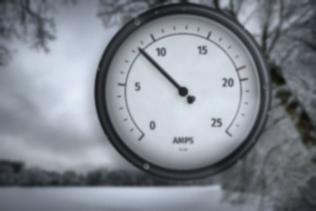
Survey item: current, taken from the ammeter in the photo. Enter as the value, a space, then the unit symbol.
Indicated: 8.5 A
